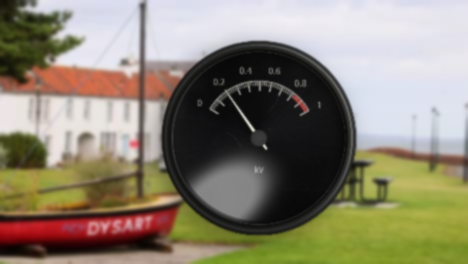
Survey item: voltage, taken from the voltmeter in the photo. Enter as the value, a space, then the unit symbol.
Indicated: 0.2 kV
